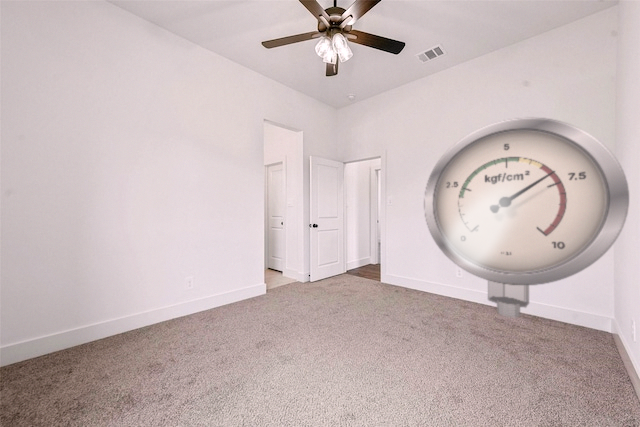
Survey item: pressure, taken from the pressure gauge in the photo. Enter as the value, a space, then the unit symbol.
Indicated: 7 kg/cm²
